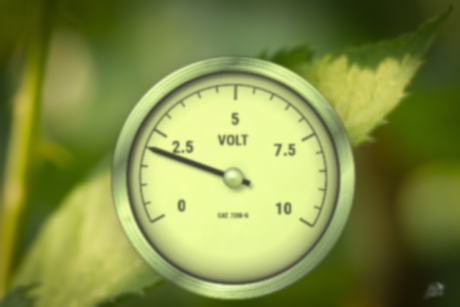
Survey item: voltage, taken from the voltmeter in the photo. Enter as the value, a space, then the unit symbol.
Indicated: 2 V
